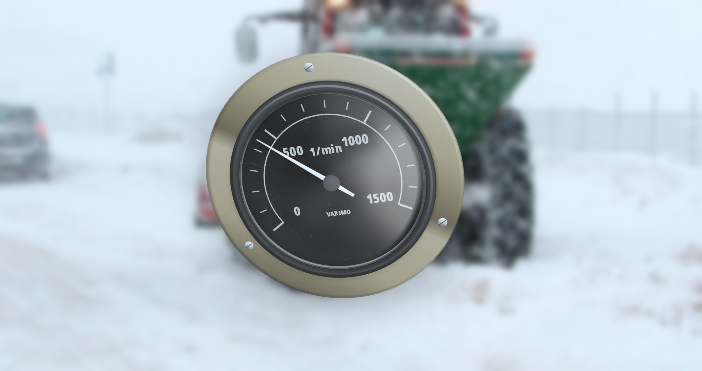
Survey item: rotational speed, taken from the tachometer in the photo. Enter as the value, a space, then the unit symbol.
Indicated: 450 rpm
